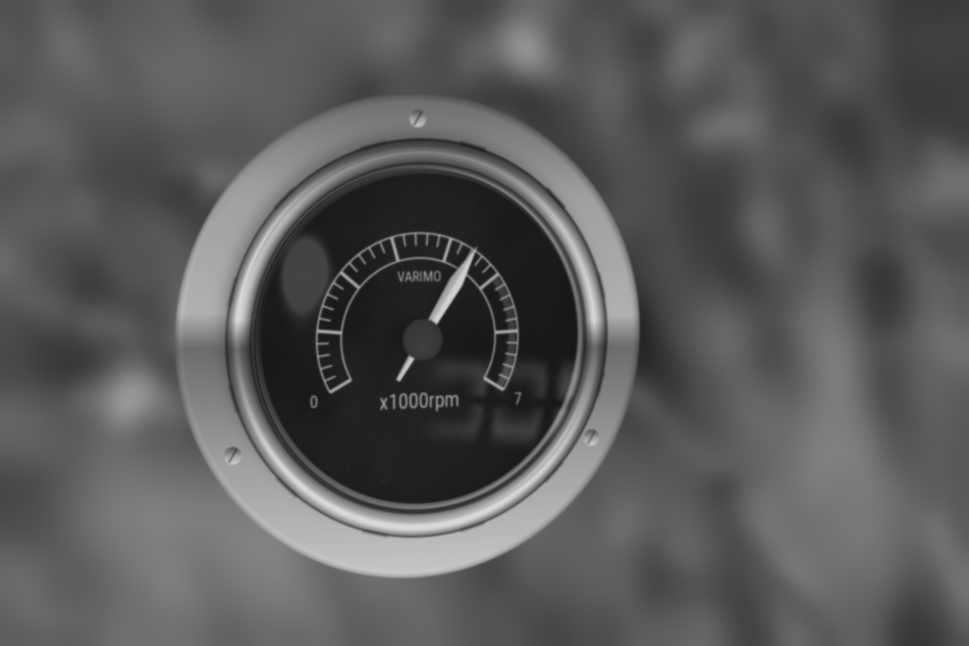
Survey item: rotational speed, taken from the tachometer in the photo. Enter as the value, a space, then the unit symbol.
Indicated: 4400 rpm
